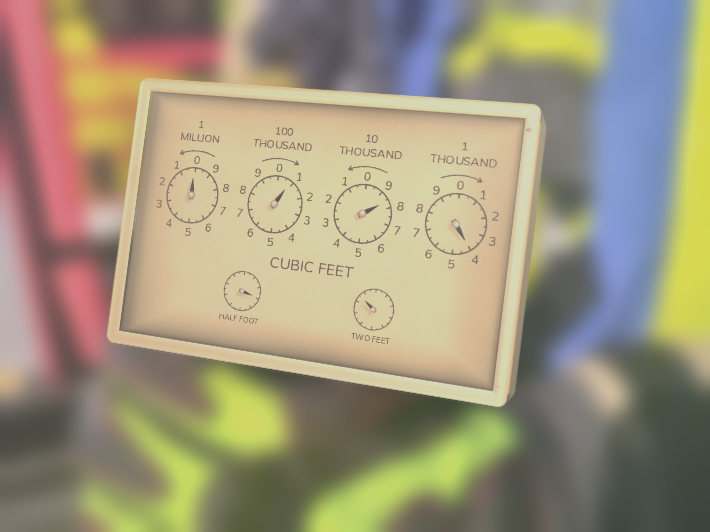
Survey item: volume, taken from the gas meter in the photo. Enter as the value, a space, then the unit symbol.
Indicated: 8400 ft³
